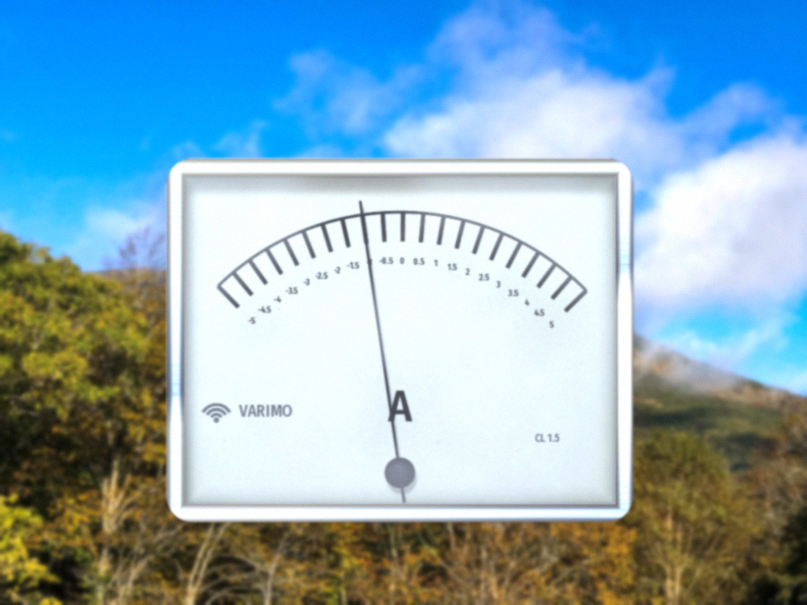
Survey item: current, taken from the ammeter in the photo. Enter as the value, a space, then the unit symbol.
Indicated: -1 A
